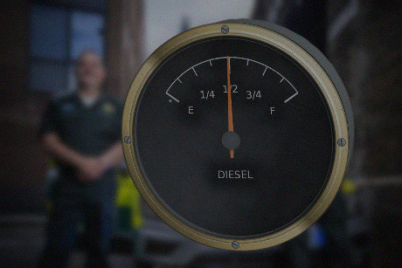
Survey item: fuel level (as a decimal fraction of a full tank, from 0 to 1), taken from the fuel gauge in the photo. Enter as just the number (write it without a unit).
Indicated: 0.5
